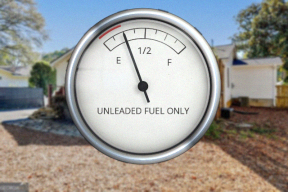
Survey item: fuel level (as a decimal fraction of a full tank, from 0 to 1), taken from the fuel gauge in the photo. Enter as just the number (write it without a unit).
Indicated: 0.25
